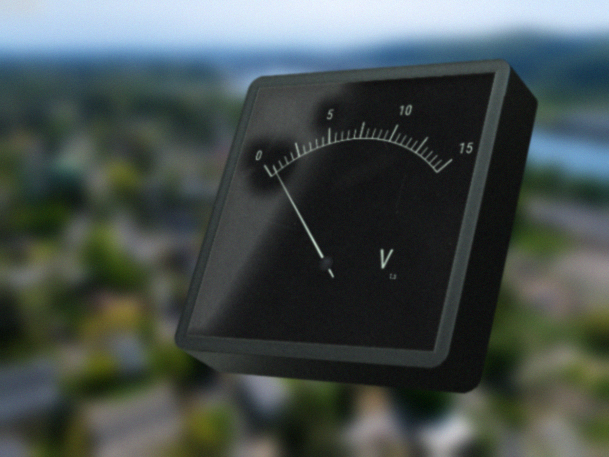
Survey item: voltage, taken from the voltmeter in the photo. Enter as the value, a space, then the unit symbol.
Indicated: 0.5 V
